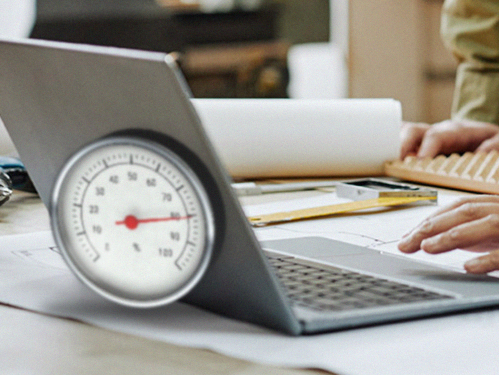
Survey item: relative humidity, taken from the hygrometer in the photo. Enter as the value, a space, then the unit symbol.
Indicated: 80 %
